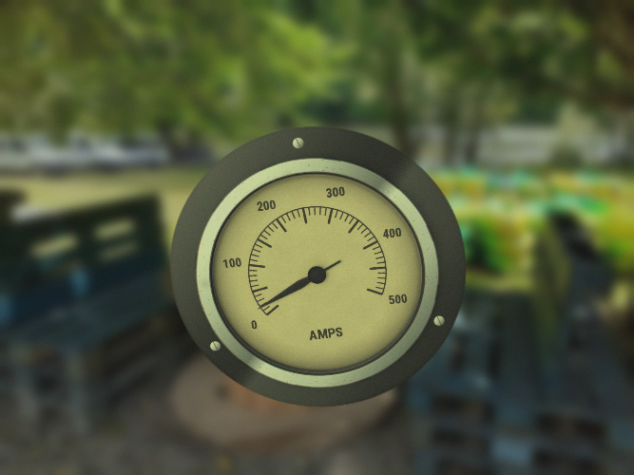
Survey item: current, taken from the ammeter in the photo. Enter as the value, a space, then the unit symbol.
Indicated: 20 A
